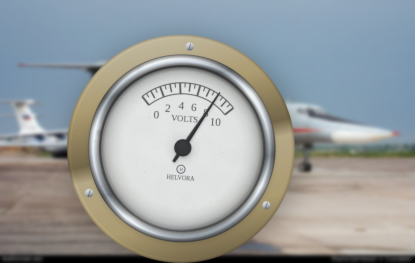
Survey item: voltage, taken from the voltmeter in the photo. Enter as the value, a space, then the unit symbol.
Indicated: 8 V
